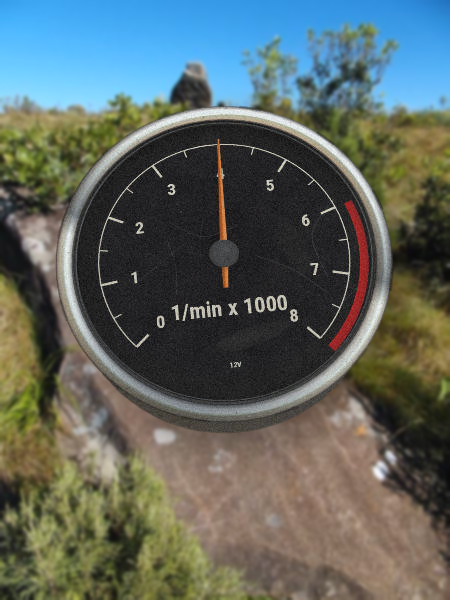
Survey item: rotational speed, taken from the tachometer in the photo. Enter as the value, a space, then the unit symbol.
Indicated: 4000 rpm
